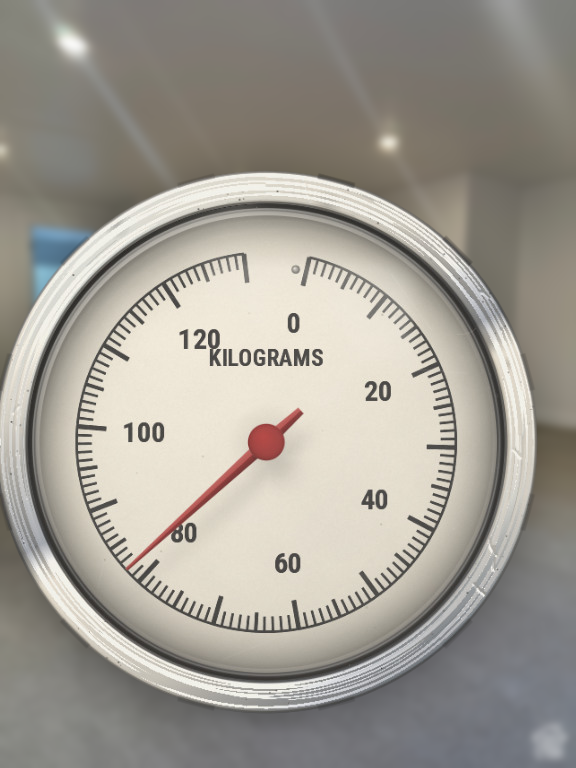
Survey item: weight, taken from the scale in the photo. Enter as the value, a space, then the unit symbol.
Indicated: 82 kg
